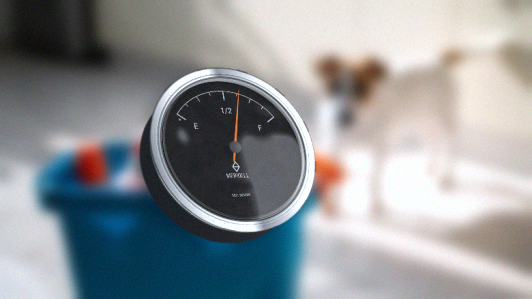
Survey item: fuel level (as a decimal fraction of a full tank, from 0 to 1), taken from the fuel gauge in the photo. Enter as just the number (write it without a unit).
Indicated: 0.625
